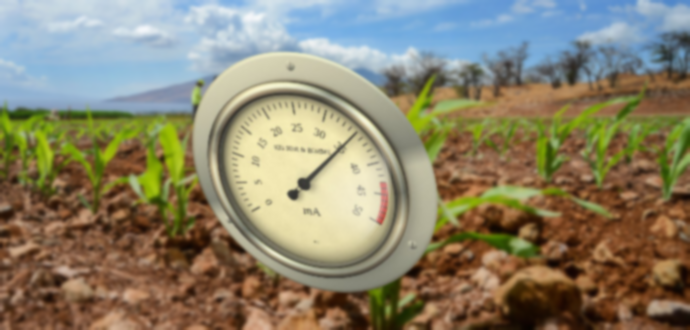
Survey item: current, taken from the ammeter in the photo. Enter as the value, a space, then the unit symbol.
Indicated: 35 mA
